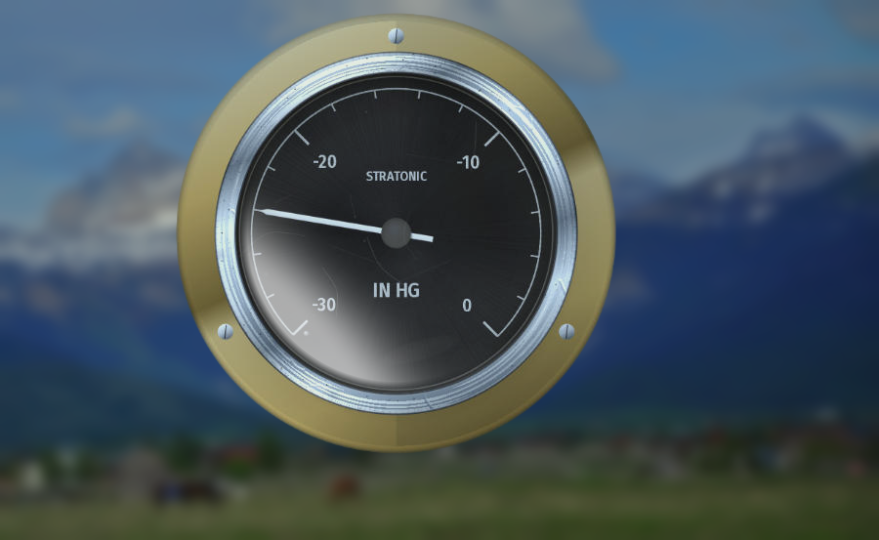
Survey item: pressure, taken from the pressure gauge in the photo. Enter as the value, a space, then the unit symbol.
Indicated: -24 inHg
